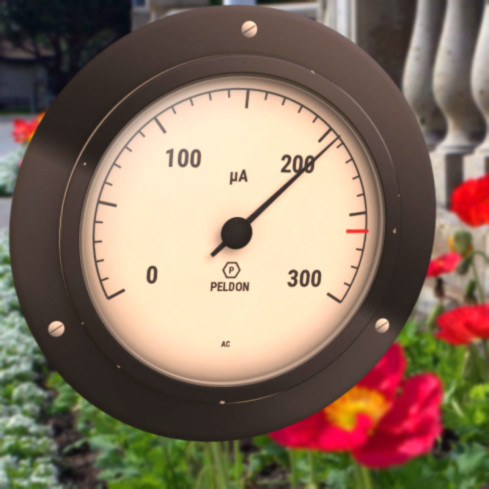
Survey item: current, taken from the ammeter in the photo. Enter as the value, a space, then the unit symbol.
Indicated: 205 µA
